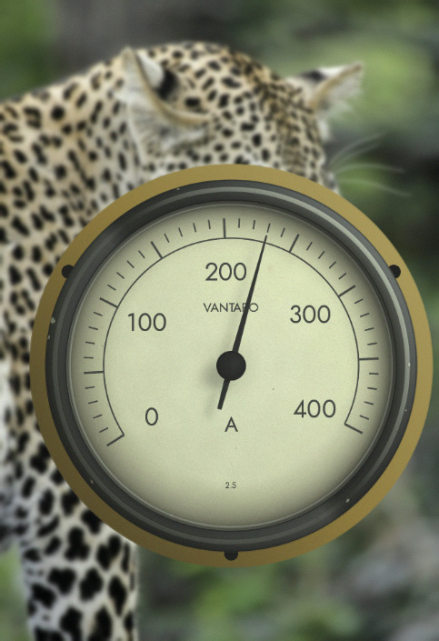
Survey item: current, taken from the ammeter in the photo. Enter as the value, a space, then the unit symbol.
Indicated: 230 A
